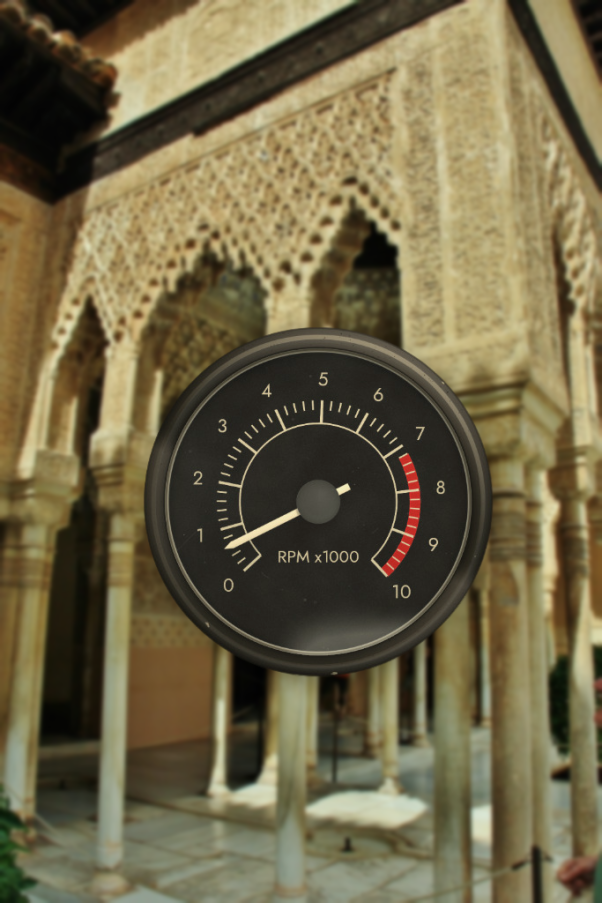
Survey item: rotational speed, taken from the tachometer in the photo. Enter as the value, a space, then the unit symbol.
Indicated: 600 rpm
